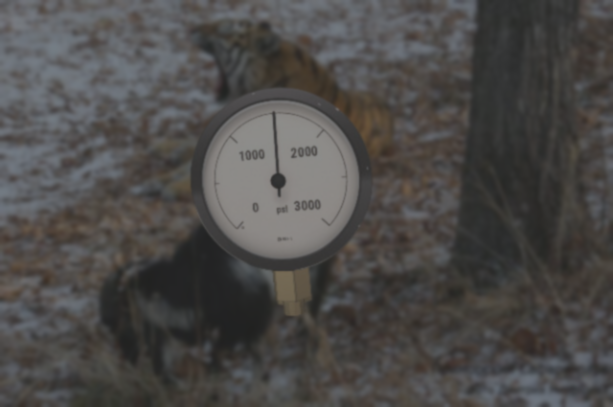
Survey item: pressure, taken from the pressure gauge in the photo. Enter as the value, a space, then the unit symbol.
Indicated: 1500 psi
